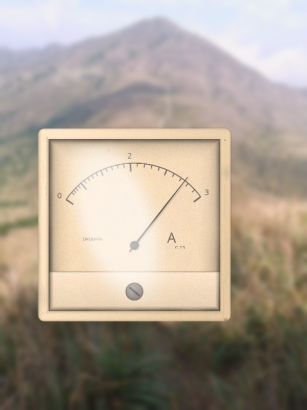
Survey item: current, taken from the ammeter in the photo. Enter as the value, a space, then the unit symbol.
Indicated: 2.75 A
